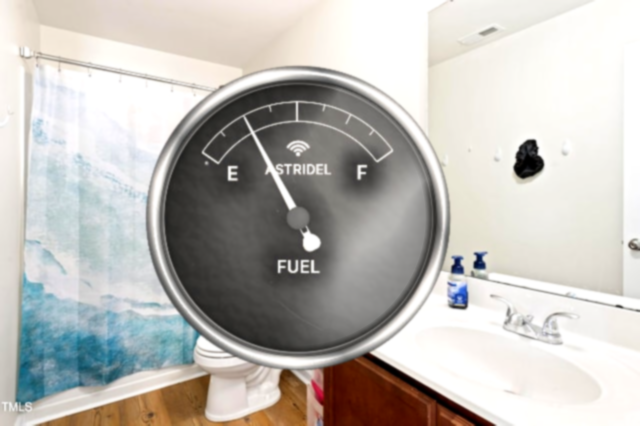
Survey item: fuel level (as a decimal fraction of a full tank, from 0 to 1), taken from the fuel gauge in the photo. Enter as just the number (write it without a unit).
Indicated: 0.25
